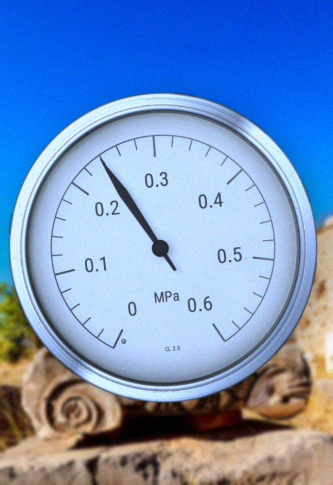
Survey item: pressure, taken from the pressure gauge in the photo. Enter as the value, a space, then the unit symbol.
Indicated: 0.24 MPa
